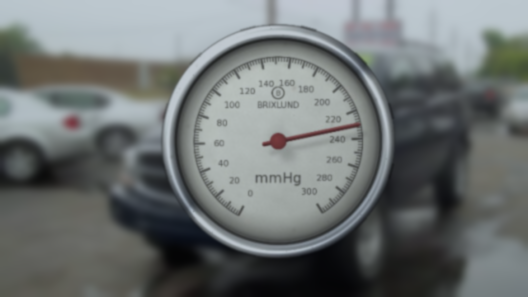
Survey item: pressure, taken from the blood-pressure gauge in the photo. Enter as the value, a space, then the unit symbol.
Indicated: 230 mmHg
